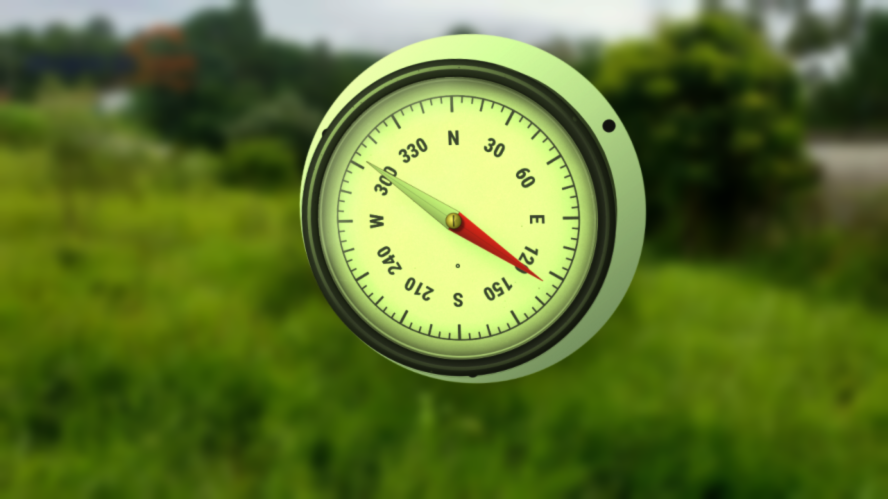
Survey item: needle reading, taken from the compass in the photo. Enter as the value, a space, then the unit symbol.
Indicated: 125 °
